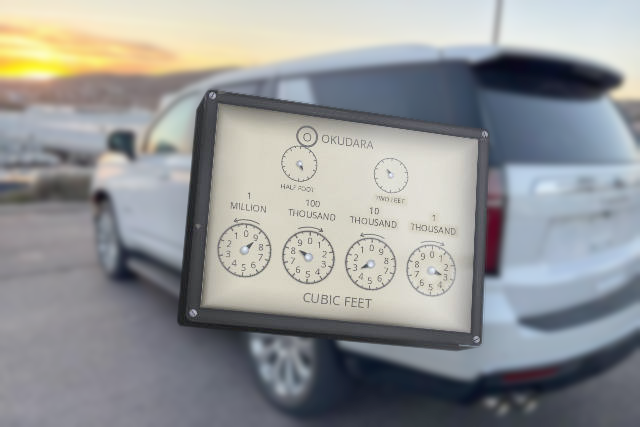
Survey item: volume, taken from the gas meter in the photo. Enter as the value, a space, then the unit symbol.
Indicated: 883300 ft³
